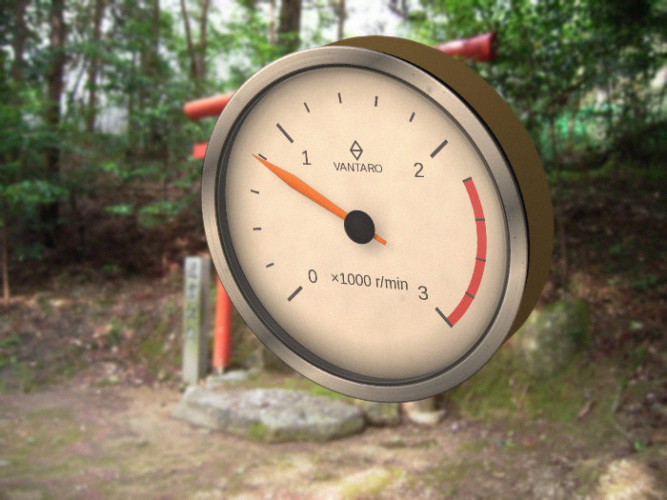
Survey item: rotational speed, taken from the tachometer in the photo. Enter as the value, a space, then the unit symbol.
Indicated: 800 rpm
